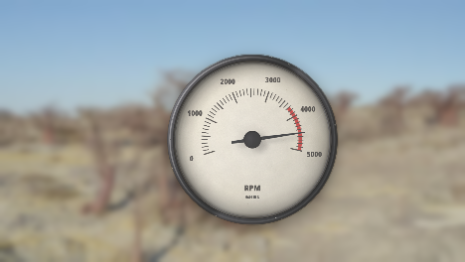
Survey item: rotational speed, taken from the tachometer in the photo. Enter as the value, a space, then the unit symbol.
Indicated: 4500 rpm
